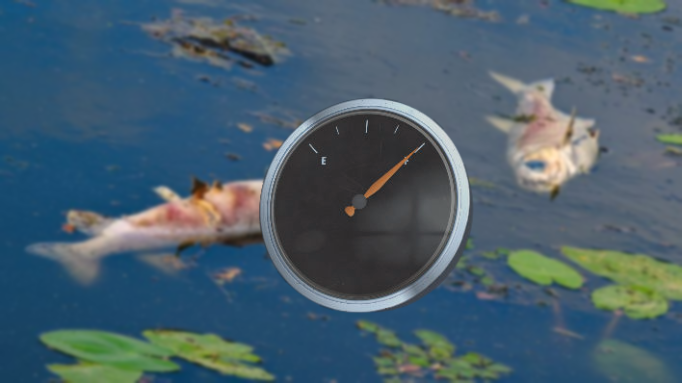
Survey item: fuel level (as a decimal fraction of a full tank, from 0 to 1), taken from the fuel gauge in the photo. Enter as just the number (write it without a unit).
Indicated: 1
